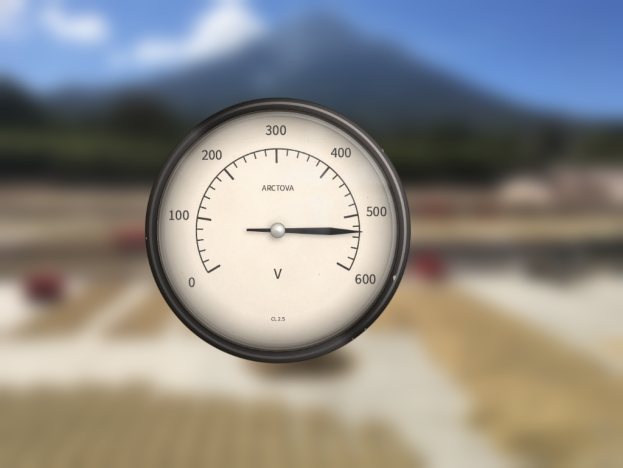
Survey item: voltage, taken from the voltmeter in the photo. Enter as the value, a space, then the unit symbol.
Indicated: 530 V
